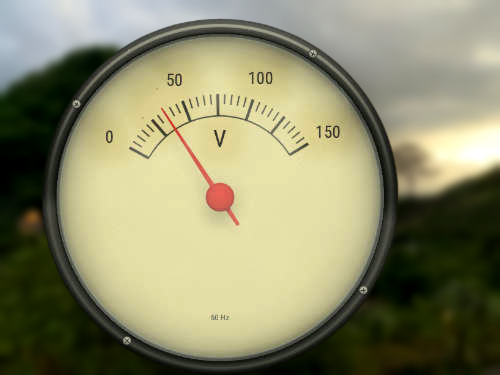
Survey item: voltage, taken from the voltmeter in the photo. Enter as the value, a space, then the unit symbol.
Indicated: 35 V
